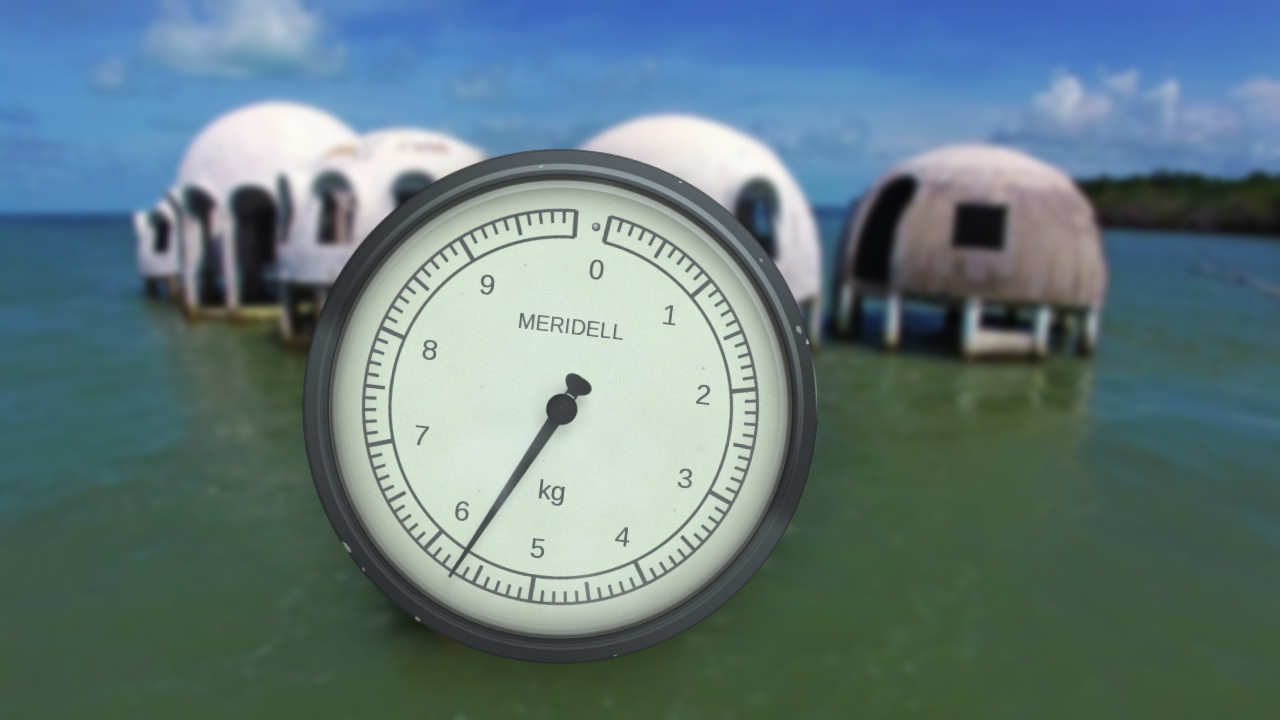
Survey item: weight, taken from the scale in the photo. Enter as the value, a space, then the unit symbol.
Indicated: 5.7 kg
